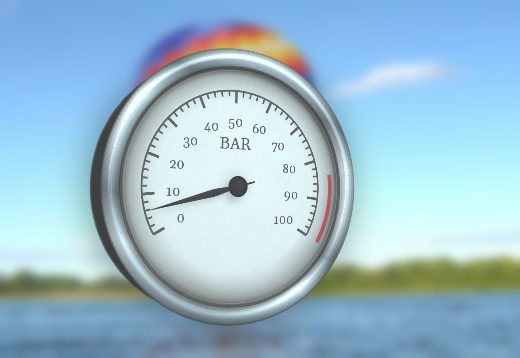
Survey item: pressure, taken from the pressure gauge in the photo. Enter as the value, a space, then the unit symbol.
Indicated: 6 bar
